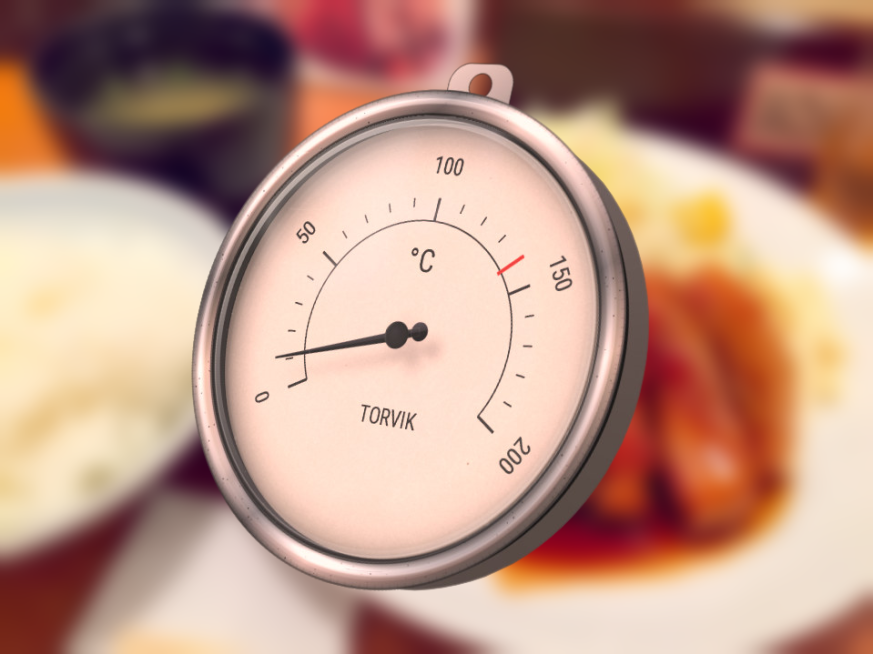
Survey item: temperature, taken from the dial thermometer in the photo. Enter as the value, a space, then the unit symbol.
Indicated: 10 °C
